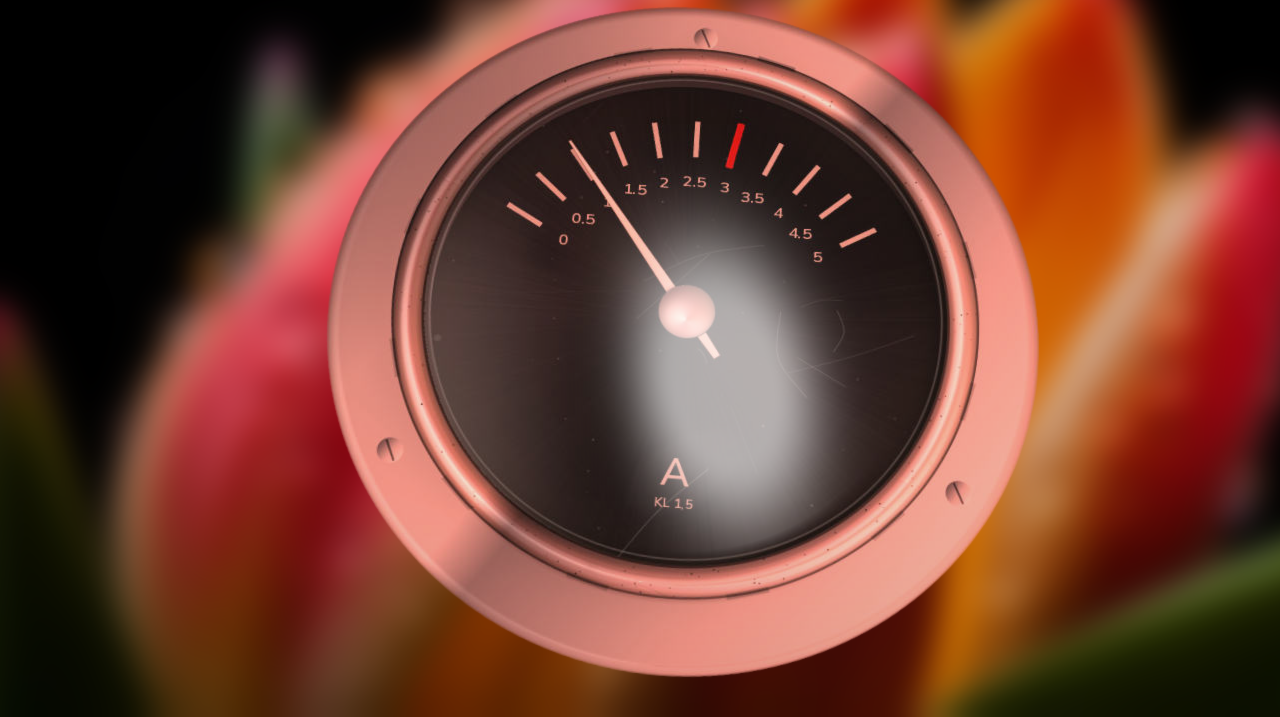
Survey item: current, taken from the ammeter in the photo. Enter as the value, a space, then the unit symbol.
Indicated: 1 A
